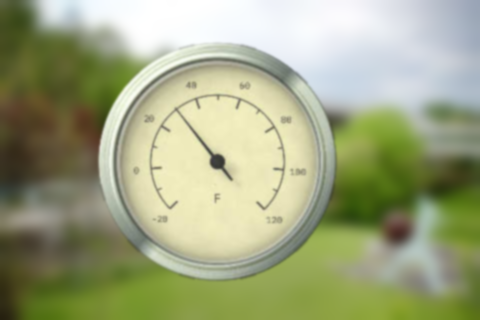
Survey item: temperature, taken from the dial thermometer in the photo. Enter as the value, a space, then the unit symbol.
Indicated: 30 °F
